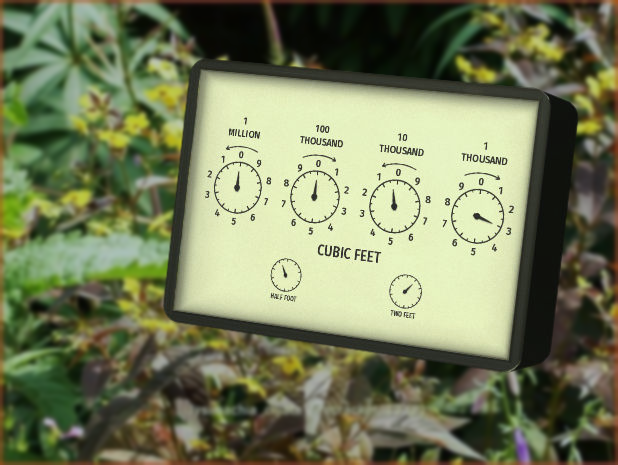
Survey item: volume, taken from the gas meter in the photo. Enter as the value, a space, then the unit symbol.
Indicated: 300 ft³
